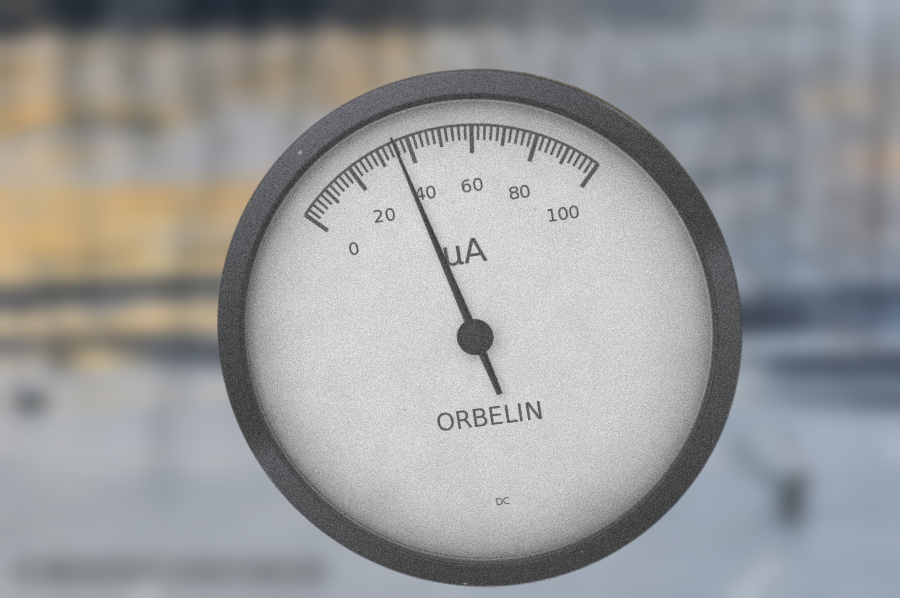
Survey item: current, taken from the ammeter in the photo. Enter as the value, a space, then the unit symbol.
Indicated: 36 µA
